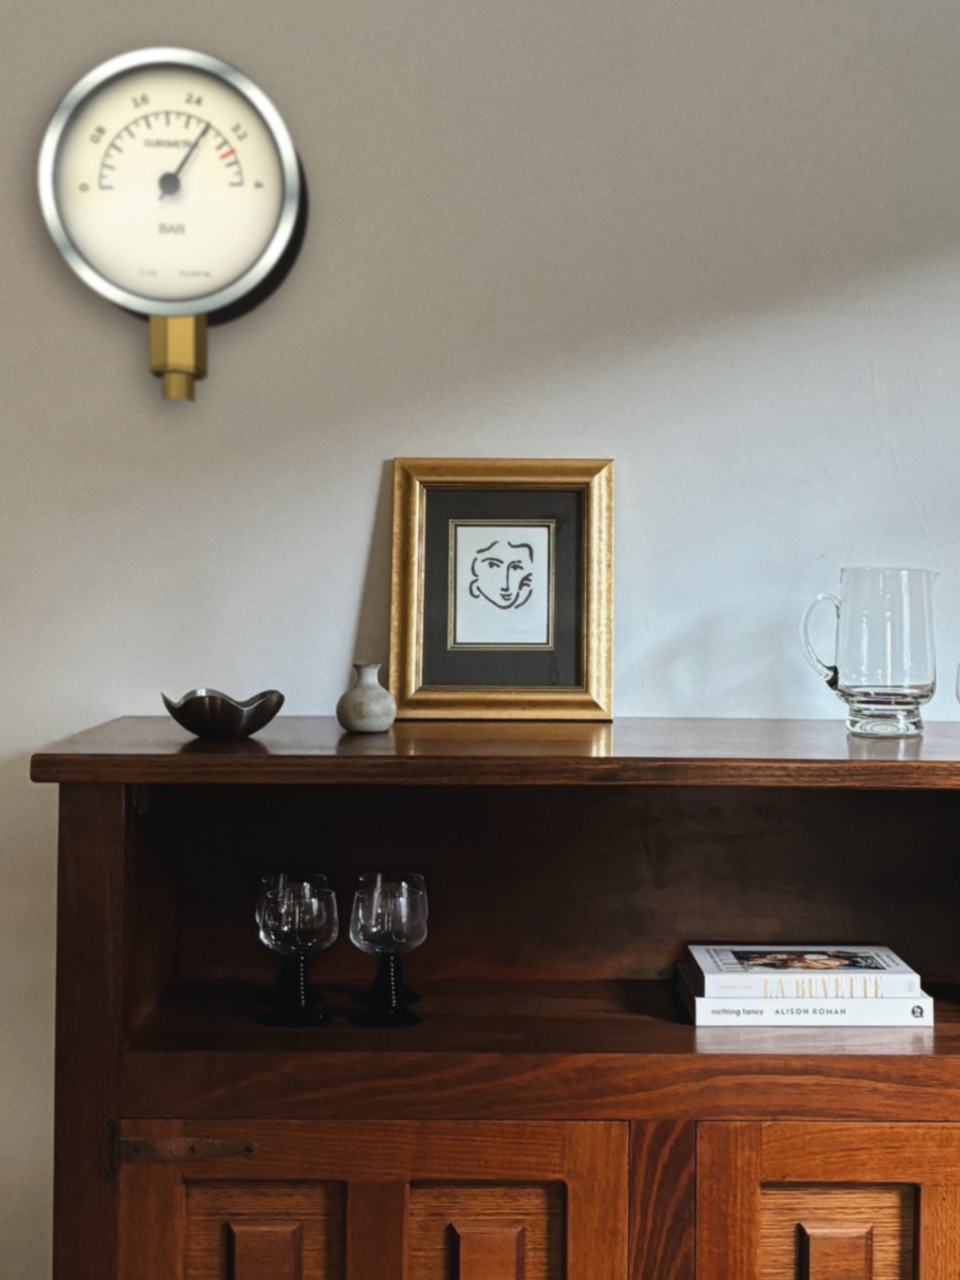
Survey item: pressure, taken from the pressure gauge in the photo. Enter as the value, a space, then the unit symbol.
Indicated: 2.8 bar
